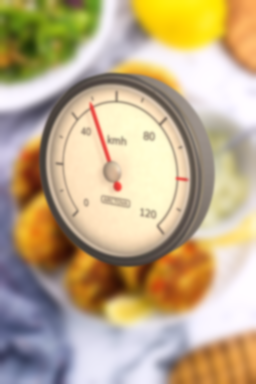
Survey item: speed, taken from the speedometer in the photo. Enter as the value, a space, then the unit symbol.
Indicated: 50 km/h
